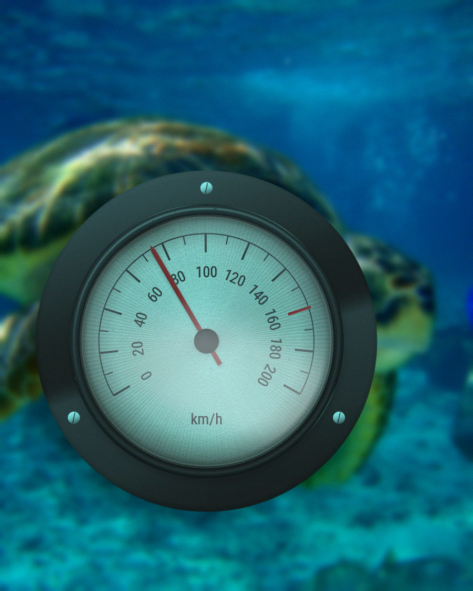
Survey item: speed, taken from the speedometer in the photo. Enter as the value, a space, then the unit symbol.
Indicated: 75 km/h
